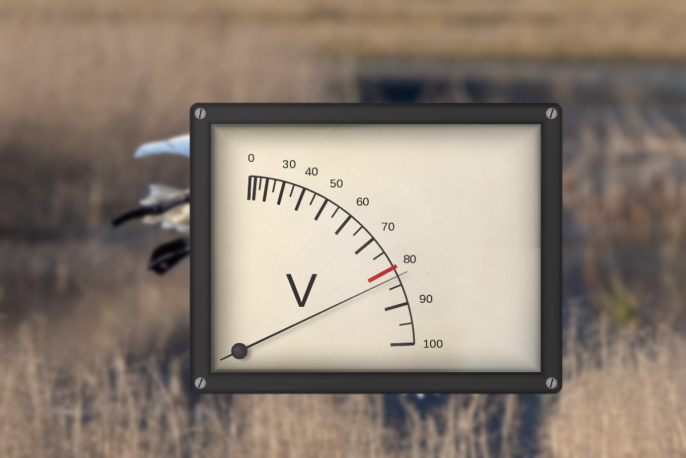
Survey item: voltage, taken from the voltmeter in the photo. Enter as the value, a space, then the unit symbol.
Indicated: 82.5 V
